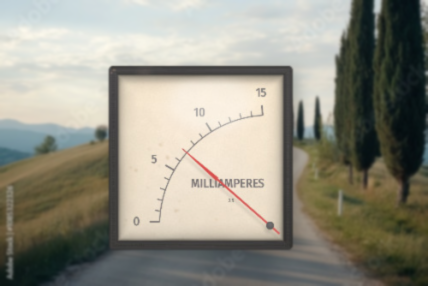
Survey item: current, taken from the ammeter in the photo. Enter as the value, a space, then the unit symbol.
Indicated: 7 mA
